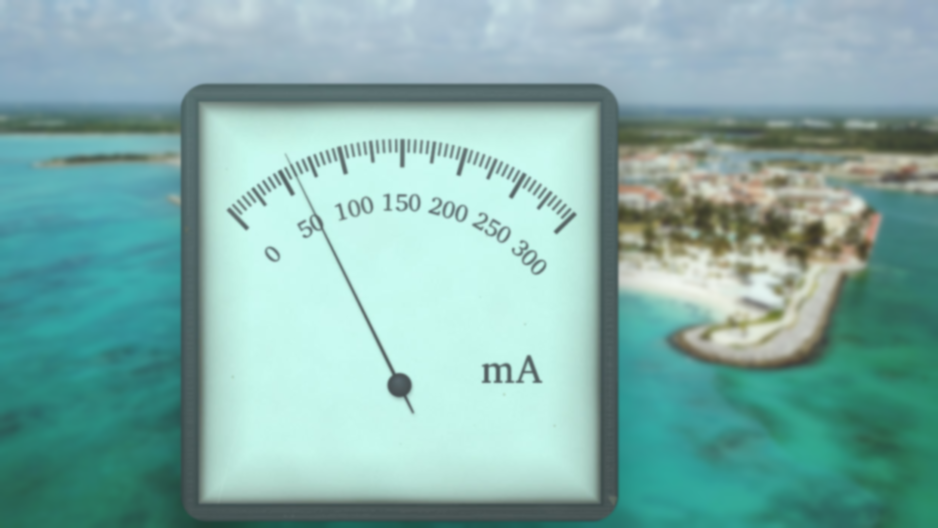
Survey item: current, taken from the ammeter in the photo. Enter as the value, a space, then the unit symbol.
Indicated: 60 mA
